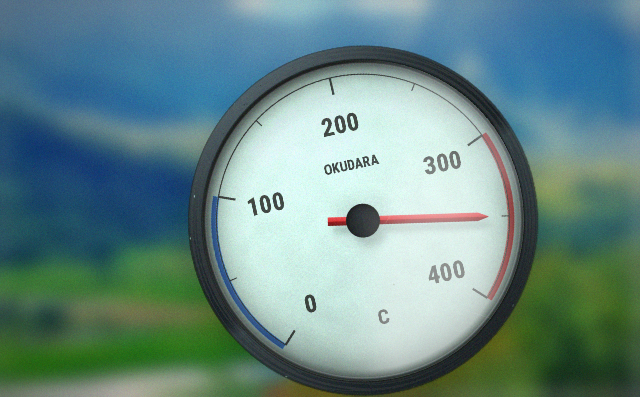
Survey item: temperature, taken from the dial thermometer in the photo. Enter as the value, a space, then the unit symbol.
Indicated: 350 °C
